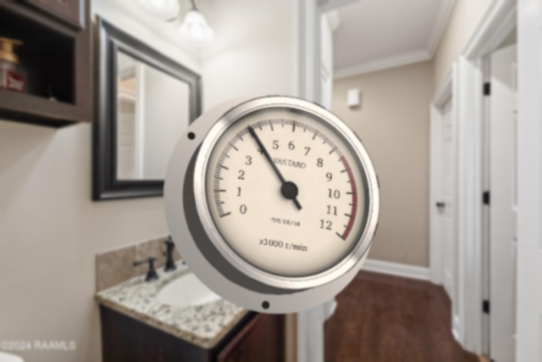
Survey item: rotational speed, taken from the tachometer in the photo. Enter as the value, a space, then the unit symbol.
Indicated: 4000 rpm
